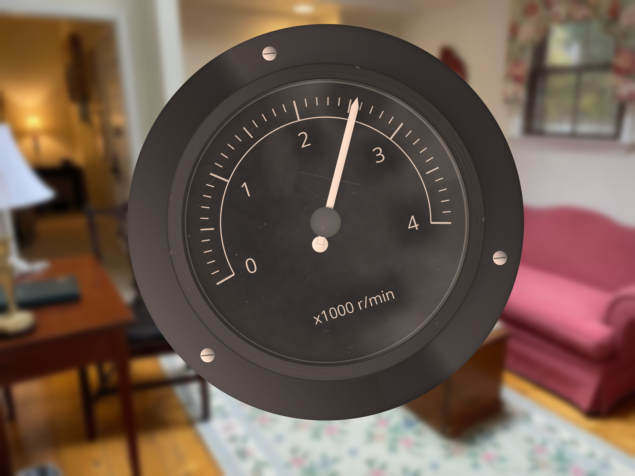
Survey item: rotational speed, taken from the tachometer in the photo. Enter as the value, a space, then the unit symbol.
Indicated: 2550 rpm
